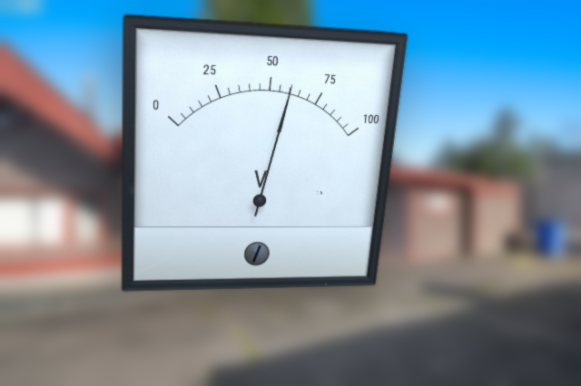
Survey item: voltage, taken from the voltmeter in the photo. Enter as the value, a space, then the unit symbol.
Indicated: 60 V
